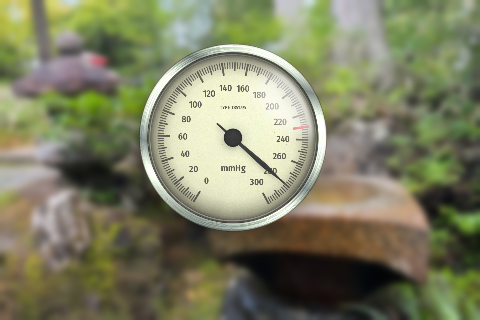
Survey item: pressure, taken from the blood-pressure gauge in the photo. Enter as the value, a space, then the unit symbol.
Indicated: 280 mmHg
